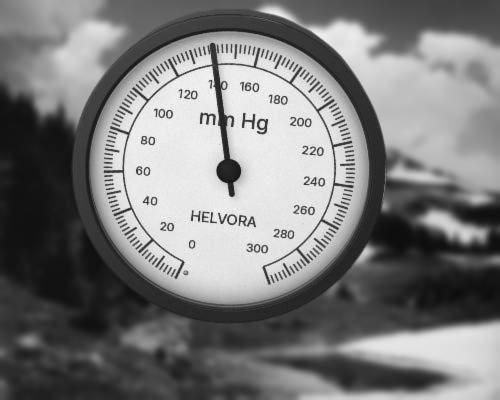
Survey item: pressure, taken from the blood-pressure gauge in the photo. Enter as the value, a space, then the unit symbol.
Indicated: 140 mmHg
